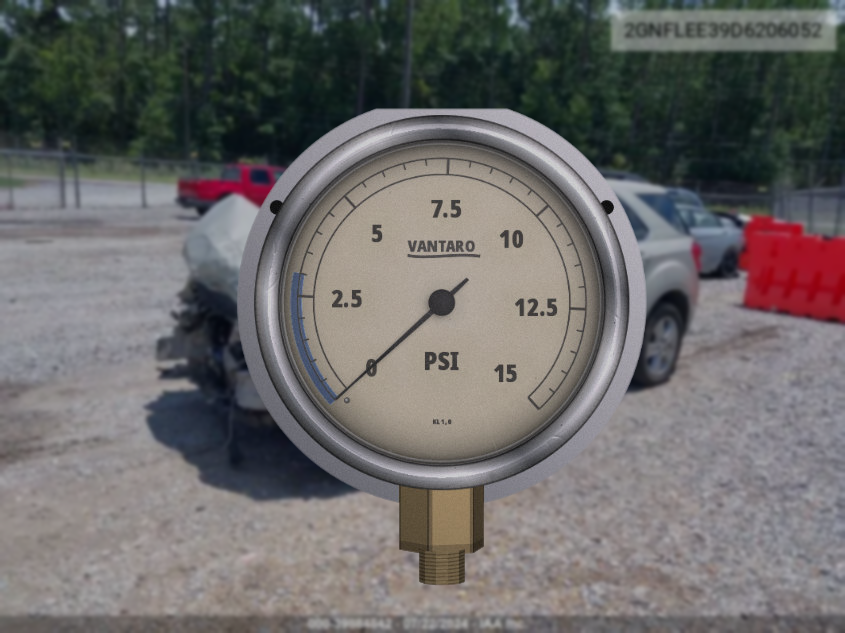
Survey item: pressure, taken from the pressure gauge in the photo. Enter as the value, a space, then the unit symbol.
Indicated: 0 psi
